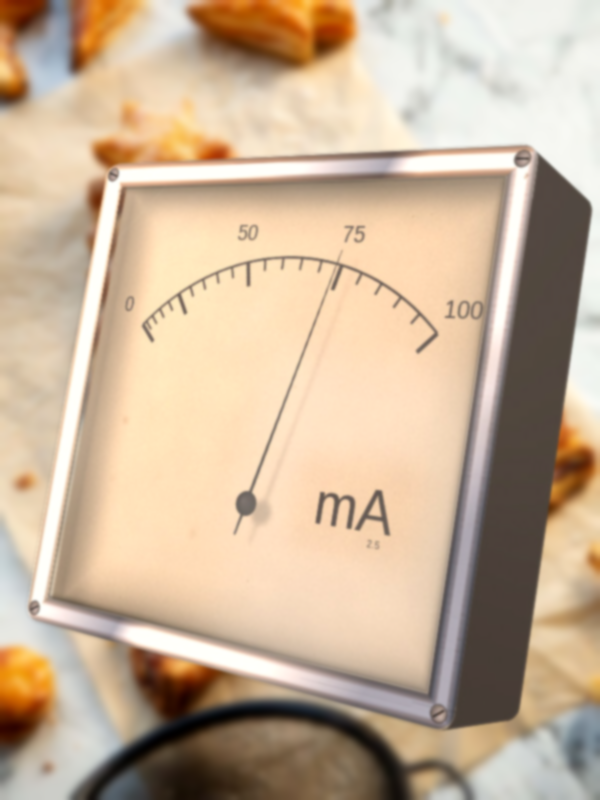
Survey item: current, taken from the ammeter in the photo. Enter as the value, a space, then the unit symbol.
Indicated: 75 mA
